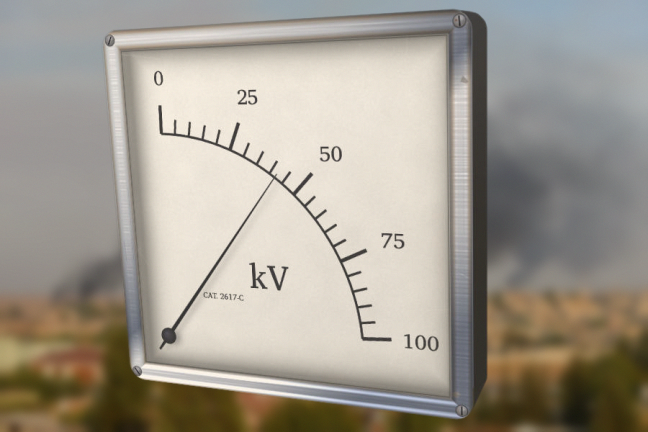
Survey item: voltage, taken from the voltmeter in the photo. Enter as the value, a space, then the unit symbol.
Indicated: 42.5 kV
